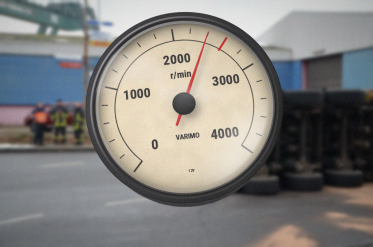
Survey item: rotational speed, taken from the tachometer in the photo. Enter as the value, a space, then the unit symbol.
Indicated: 2400 rpm
